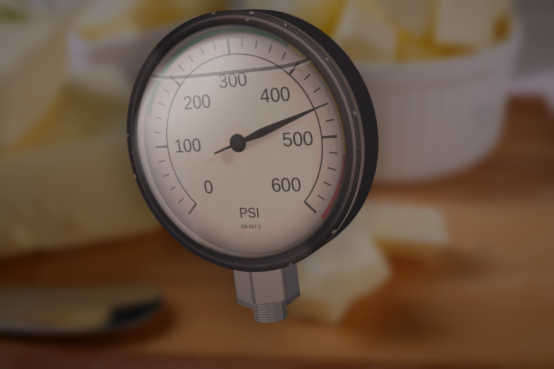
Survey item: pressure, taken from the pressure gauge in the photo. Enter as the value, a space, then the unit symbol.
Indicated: 460 psi
